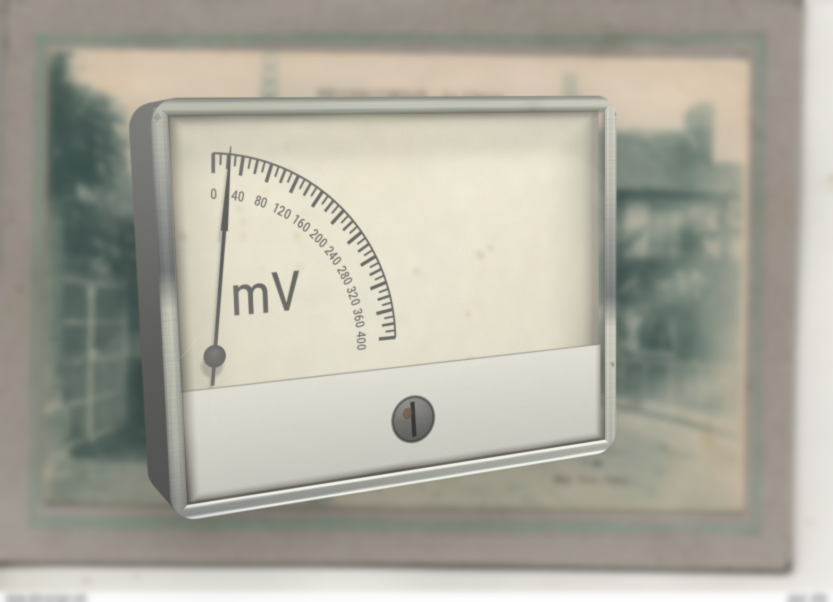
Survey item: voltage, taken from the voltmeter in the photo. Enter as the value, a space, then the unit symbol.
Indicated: 20 mV
